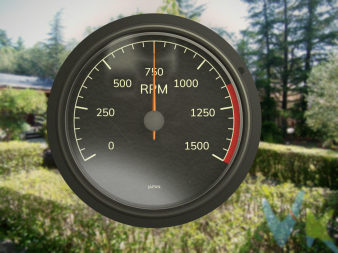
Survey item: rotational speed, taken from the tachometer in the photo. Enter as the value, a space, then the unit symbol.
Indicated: 750 rpm
